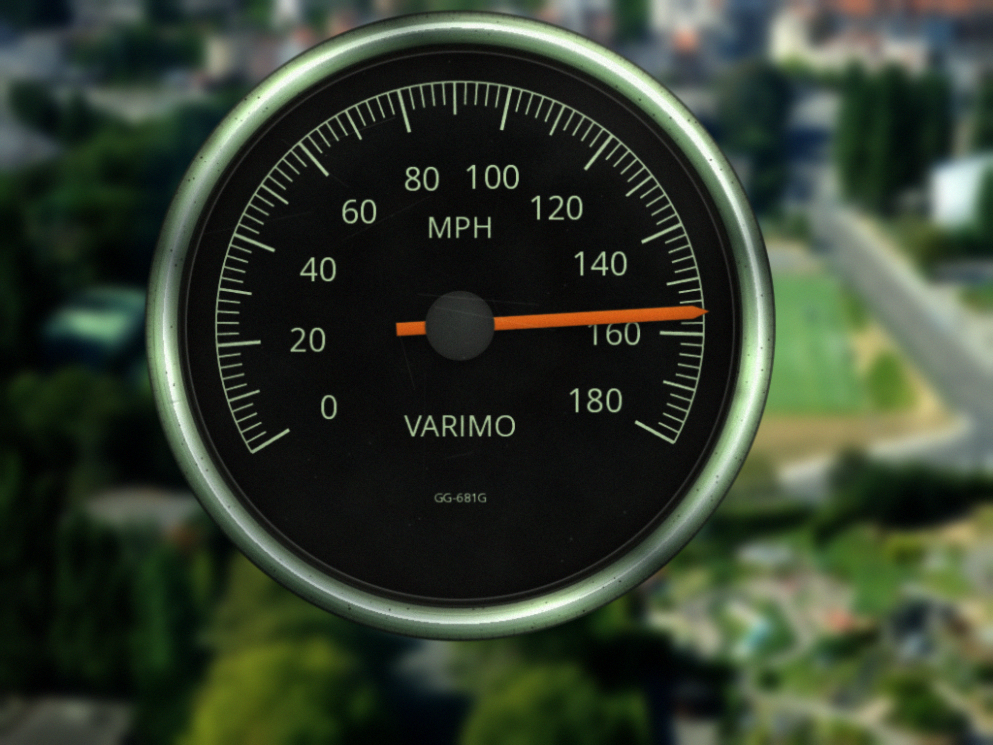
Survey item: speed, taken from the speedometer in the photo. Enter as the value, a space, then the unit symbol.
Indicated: 156 mph
